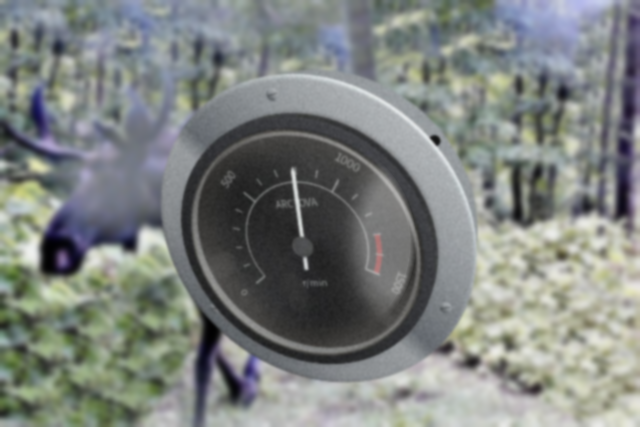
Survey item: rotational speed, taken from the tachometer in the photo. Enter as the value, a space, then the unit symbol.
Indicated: 800 rpm
